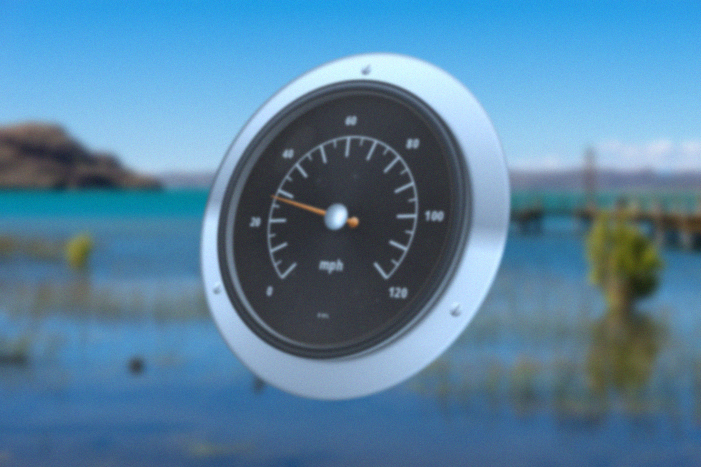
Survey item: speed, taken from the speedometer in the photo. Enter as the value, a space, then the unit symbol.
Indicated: 27.5 mph
